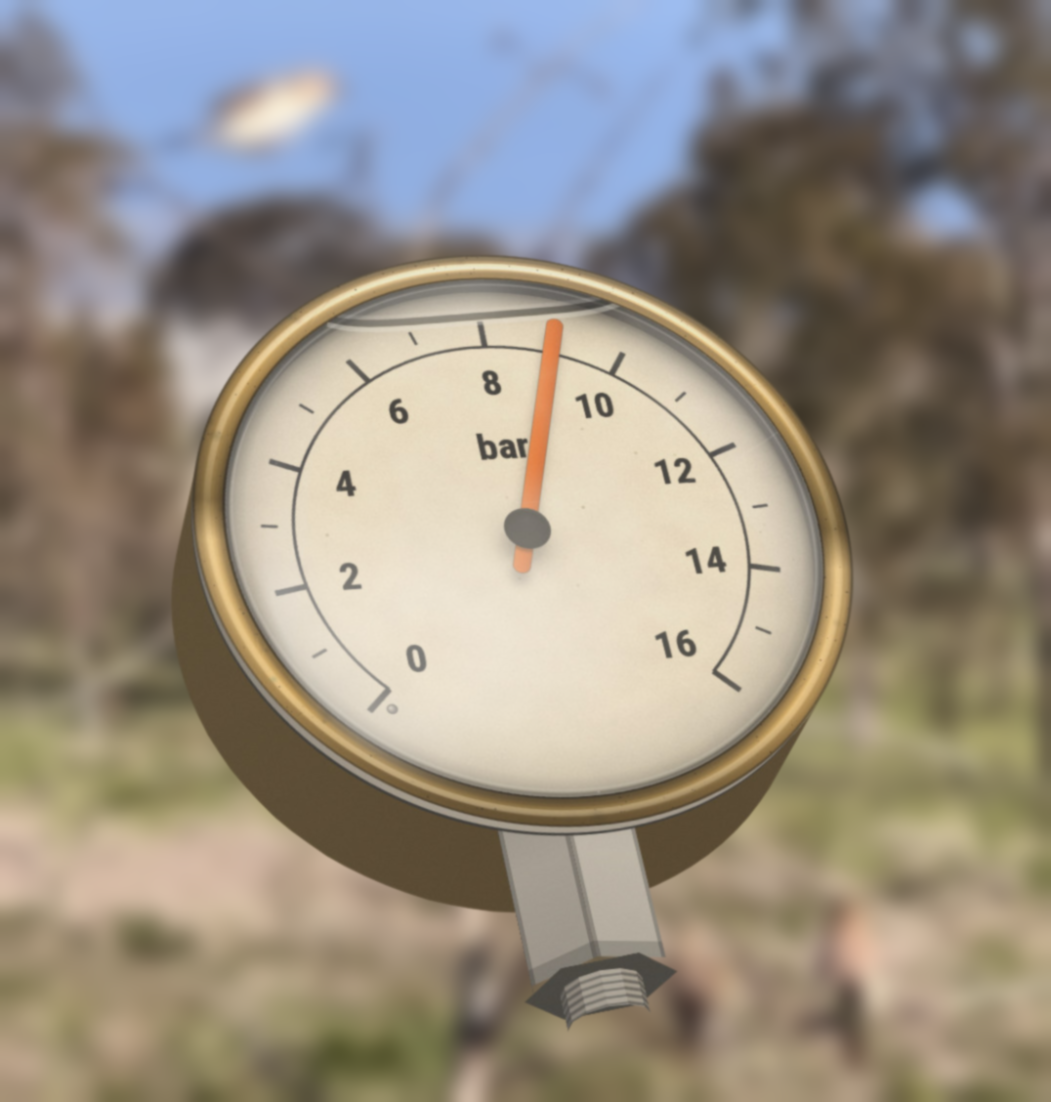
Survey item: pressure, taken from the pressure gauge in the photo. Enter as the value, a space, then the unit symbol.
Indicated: 9 bar
